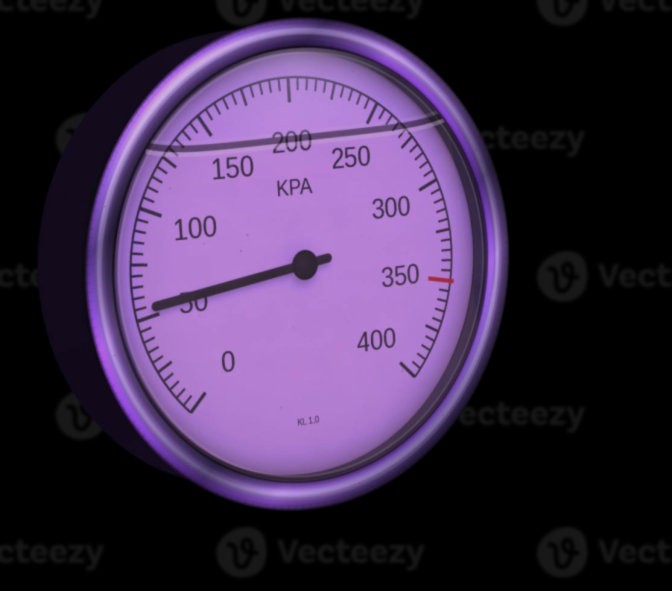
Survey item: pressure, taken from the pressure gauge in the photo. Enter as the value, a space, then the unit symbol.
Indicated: 55 kPa
